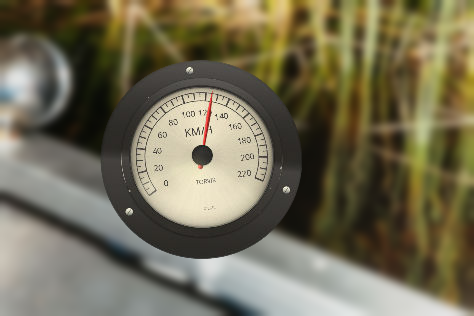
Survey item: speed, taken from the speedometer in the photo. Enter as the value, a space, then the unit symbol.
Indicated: 125 km/h
